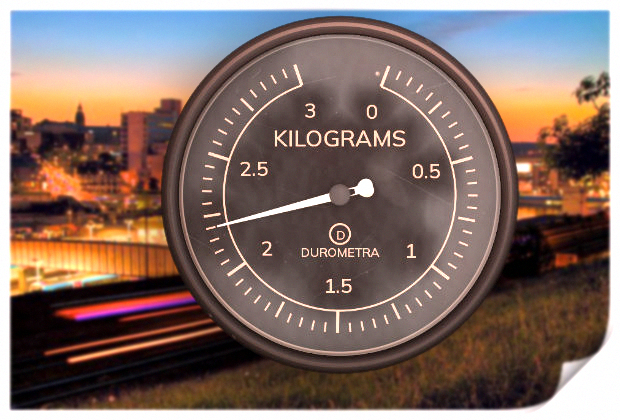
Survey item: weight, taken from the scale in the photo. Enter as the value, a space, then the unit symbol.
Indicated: 2.2 kg
